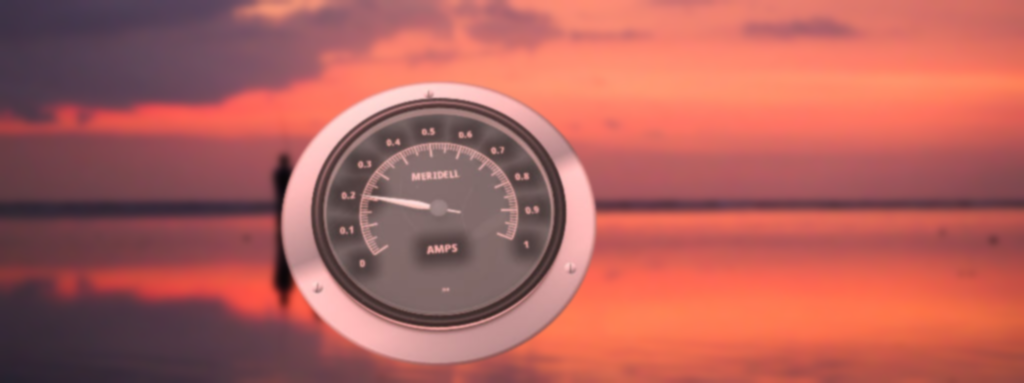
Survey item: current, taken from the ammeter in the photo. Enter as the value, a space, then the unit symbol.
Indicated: 0.2 A
